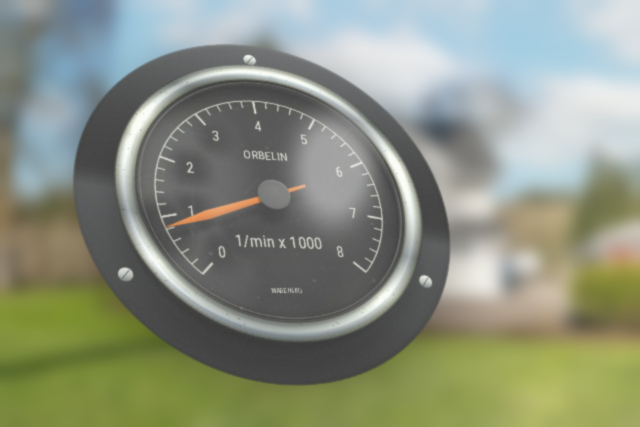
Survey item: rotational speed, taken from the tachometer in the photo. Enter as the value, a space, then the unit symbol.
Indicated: 800 rpm
